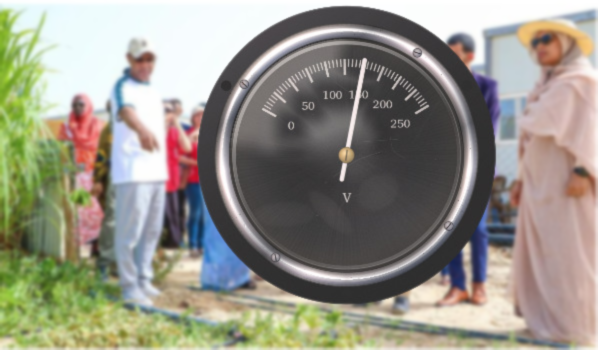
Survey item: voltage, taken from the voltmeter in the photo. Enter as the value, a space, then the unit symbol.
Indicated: 150 V
